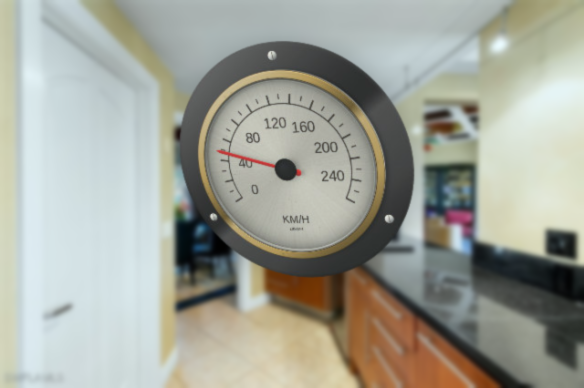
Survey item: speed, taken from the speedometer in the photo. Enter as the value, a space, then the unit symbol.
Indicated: 50 km/h
